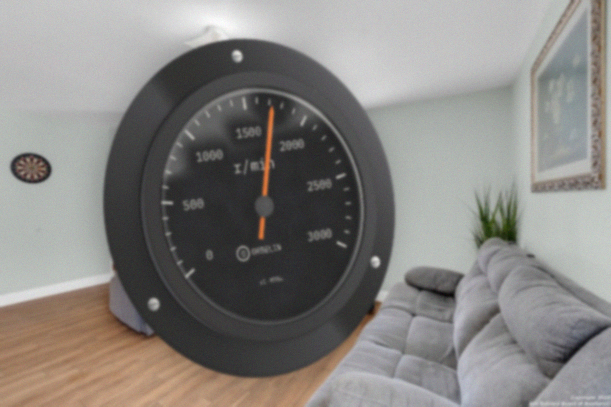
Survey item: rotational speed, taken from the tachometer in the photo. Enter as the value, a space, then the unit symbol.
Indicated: 1700 rpm
